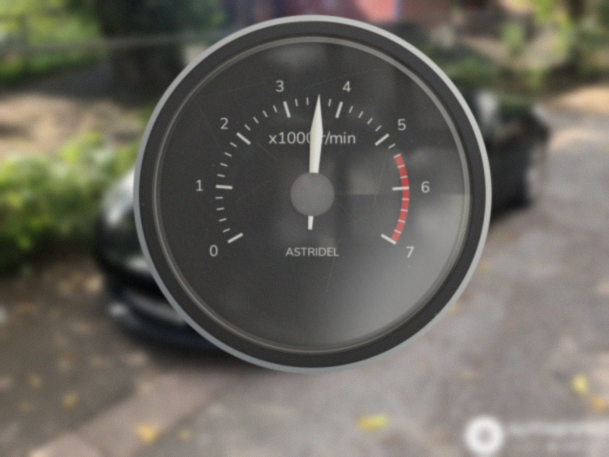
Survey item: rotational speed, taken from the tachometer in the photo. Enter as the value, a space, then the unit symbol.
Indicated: 3600 rpm
